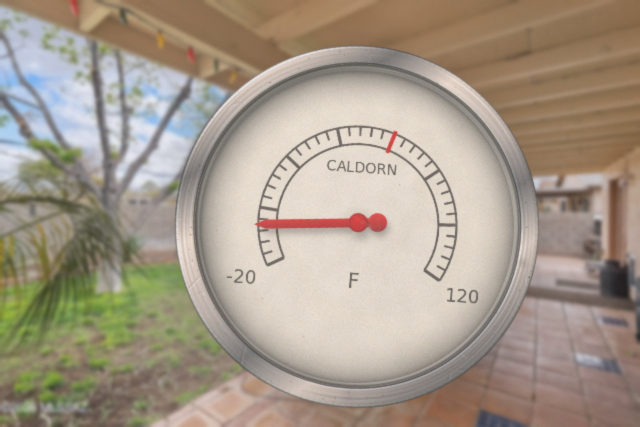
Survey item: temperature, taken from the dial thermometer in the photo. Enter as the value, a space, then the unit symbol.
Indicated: -6 °F
